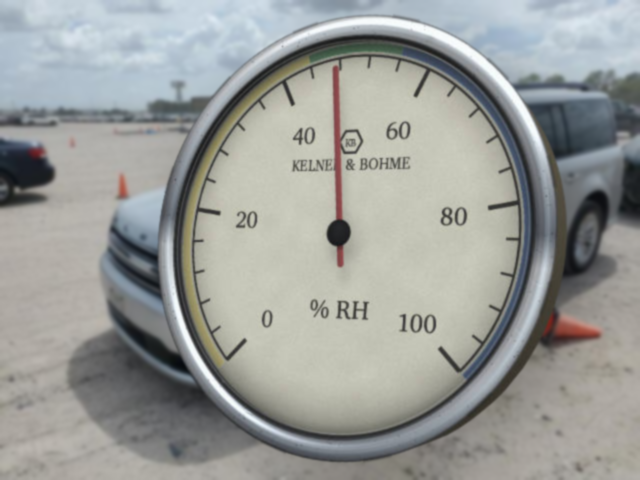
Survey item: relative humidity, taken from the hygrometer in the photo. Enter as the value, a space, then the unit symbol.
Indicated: 48 %
